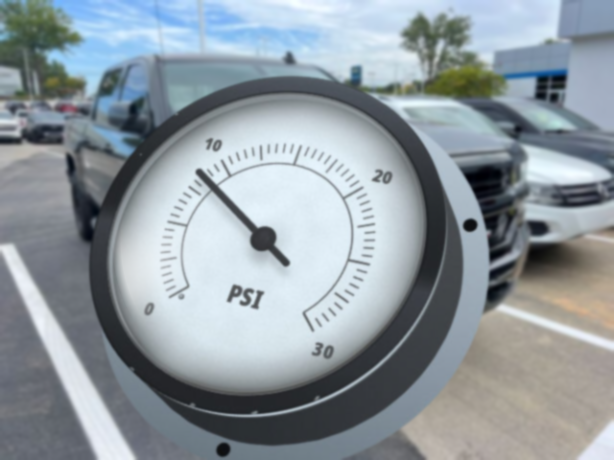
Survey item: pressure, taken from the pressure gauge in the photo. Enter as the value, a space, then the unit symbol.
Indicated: 8.5 psi
